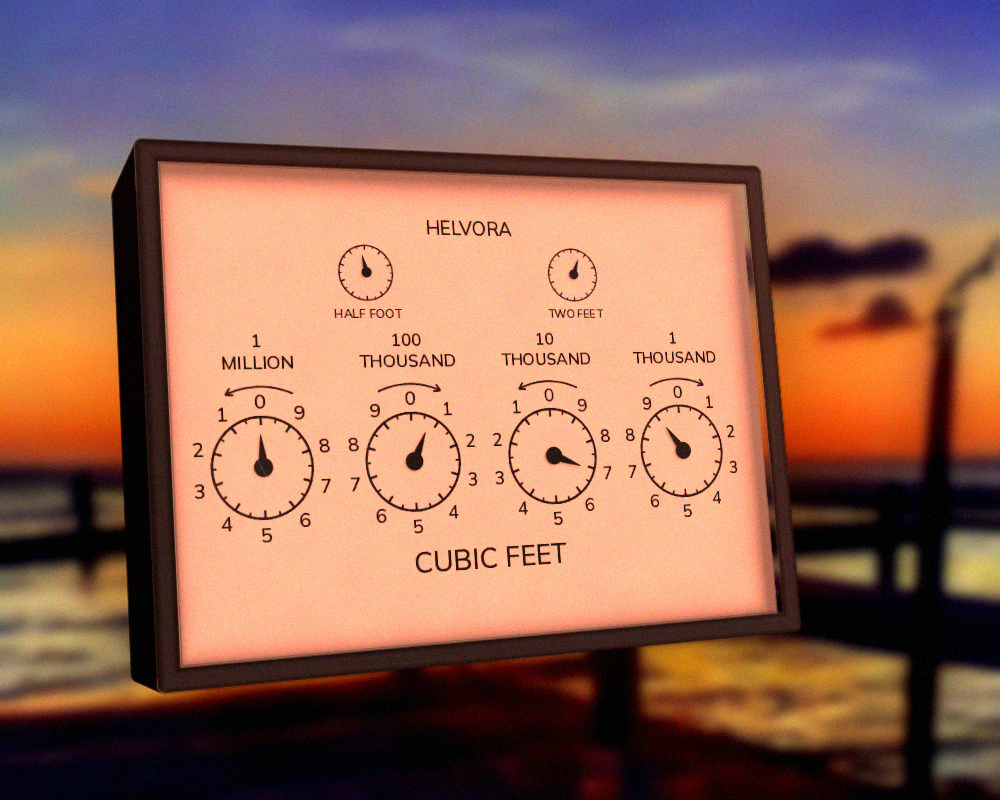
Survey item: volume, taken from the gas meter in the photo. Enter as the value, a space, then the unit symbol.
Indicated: 6900 ft³
